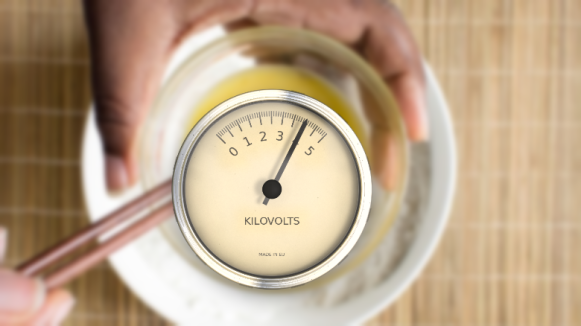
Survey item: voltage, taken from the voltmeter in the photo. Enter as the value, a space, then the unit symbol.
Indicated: 4 kV
